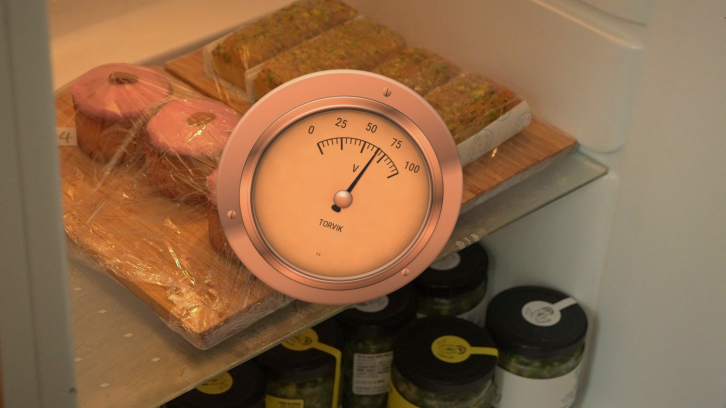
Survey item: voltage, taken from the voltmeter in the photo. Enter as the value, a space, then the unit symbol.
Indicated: 65 V
